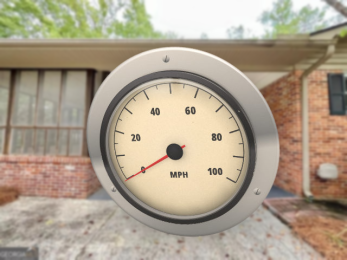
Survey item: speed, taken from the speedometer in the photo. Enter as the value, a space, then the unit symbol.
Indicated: 0 mph
